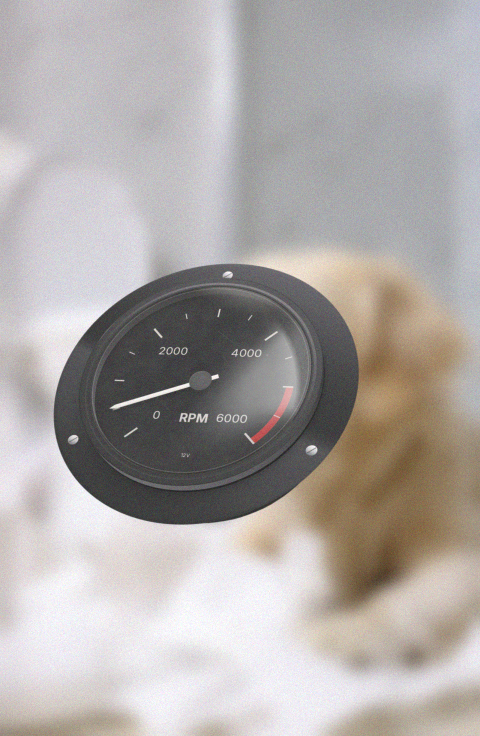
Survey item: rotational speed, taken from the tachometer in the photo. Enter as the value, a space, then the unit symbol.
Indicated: 500 rpm
